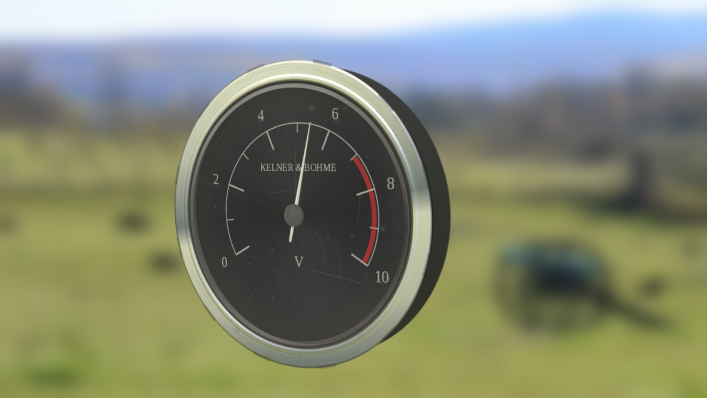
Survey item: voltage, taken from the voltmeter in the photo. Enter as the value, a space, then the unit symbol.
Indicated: 5.5 V
